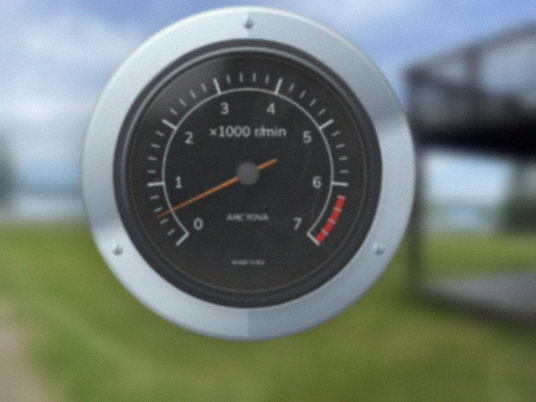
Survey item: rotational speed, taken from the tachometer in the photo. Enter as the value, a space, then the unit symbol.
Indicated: 500 rpm
